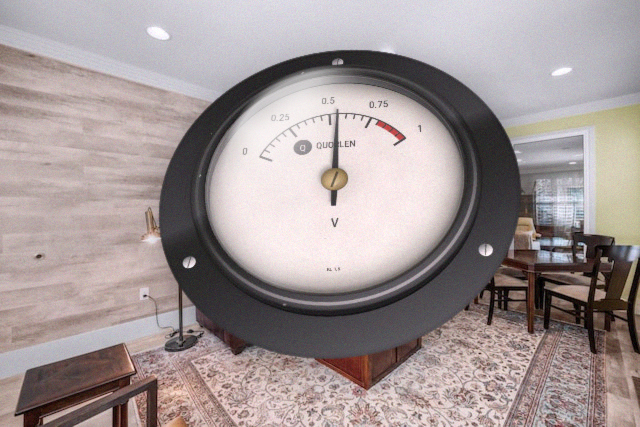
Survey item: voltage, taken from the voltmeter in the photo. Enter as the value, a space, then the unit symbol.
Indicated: 0.55 V
